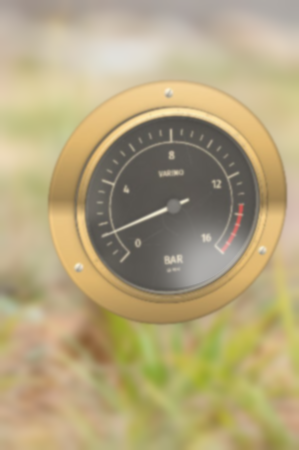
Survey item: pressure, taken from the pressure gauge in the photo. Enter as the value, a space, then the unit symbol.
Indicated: 1.5 bar
